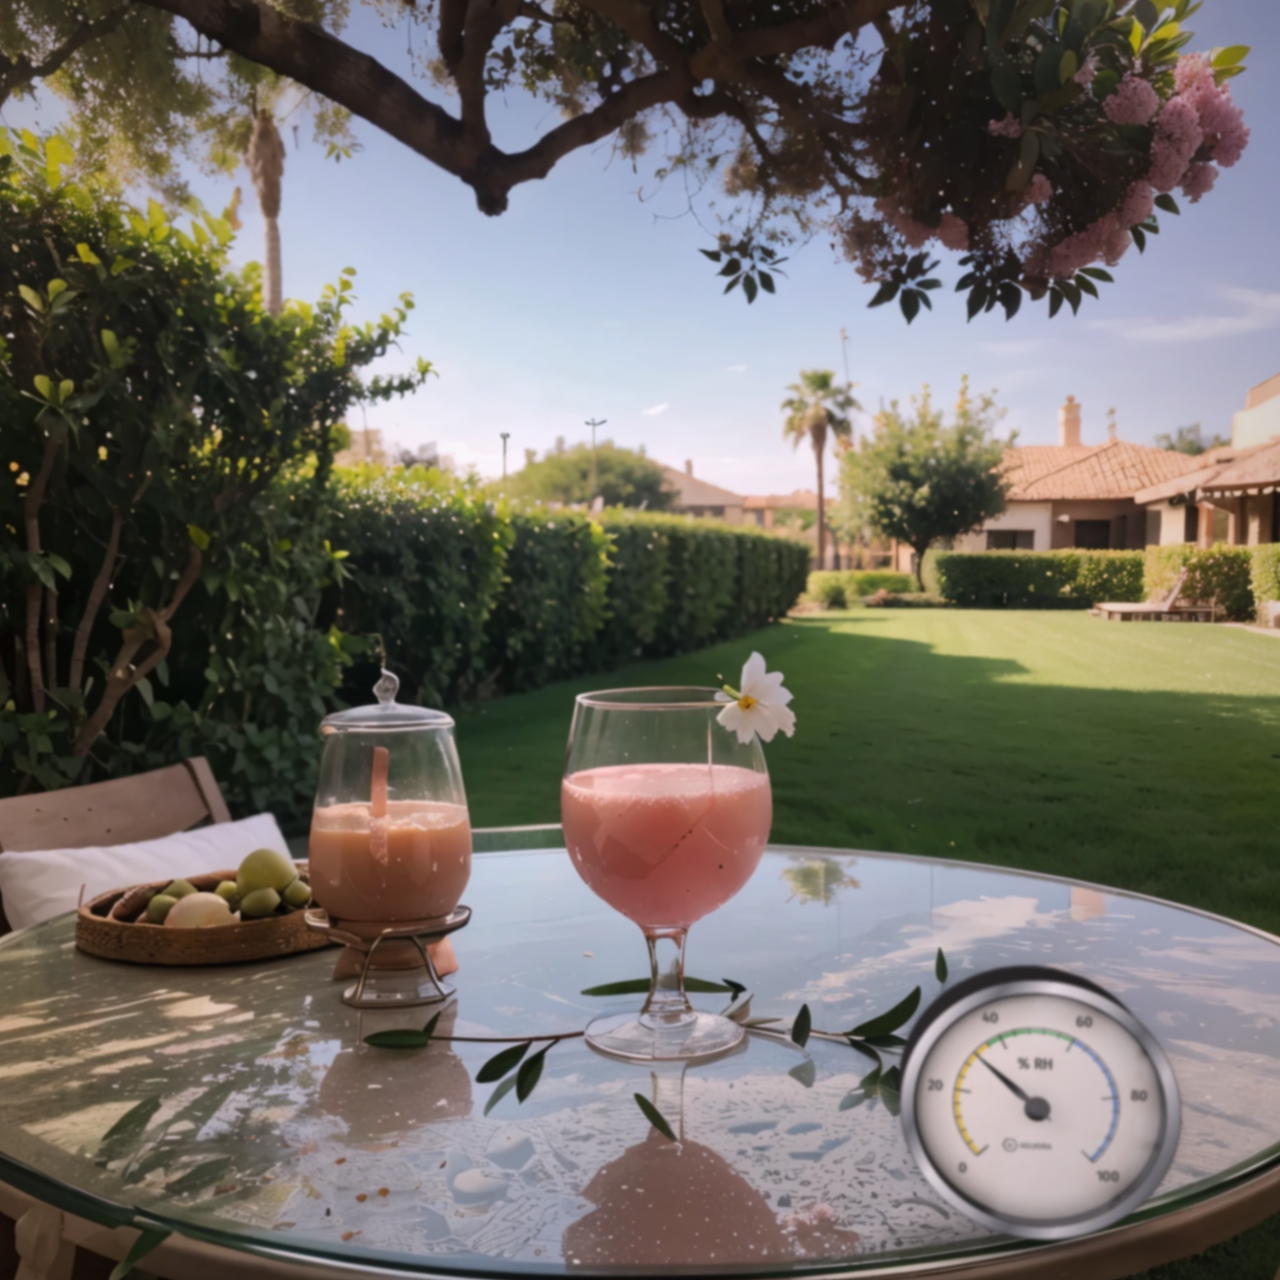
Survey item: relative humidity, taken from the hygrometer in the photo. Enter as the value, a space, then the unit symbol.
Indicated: 32 %
